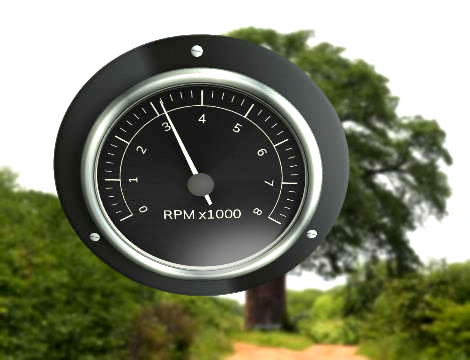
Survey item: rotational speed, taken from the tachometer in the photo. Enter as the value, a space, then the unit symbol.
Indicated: 3200 rpm
